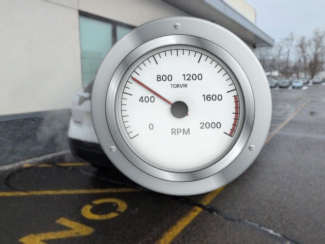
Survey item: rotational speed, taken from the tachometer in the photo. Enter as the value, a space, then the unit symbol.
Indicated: 550 rpm
